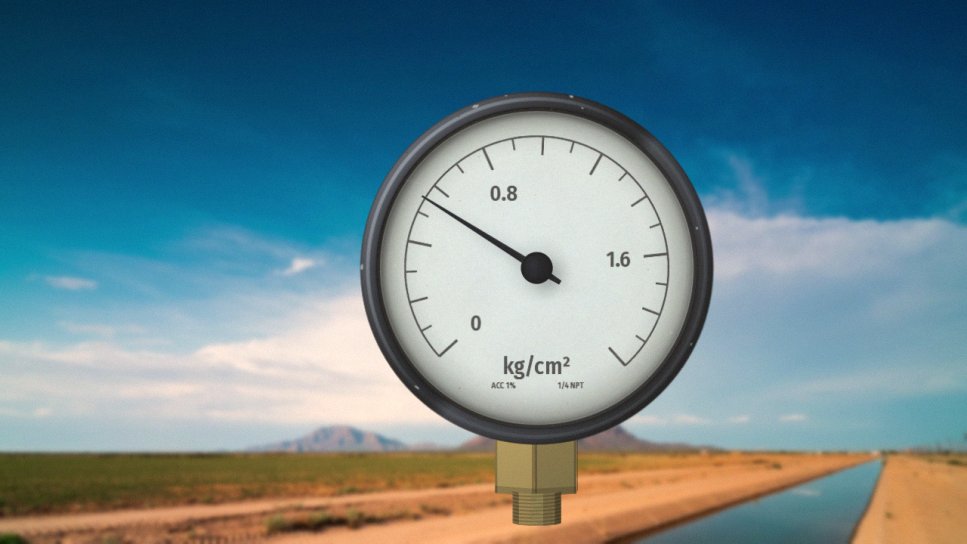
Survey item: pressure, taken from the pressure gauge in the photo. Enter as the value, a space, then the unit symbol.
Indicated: 0.55 kg/cm²
